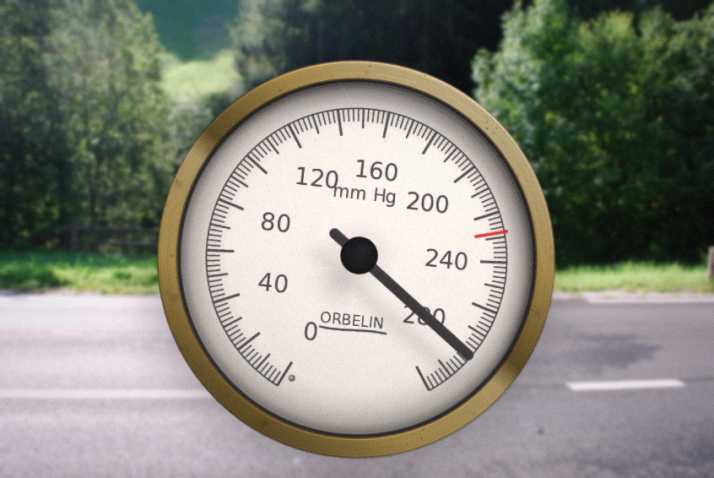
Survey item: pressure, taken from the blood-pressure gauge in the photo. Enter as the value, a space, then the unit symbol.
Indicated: 280 mmHg
